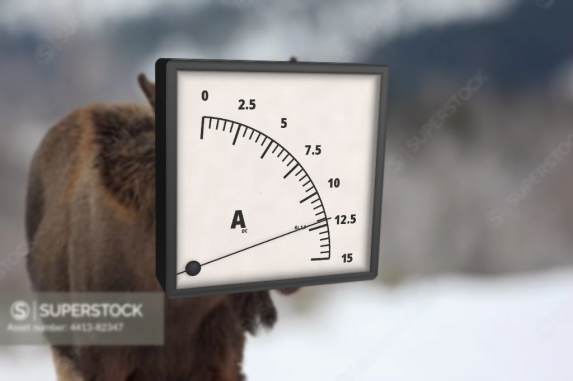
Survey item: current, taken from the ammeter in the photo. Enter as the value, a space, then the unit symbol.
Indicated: 12 A
